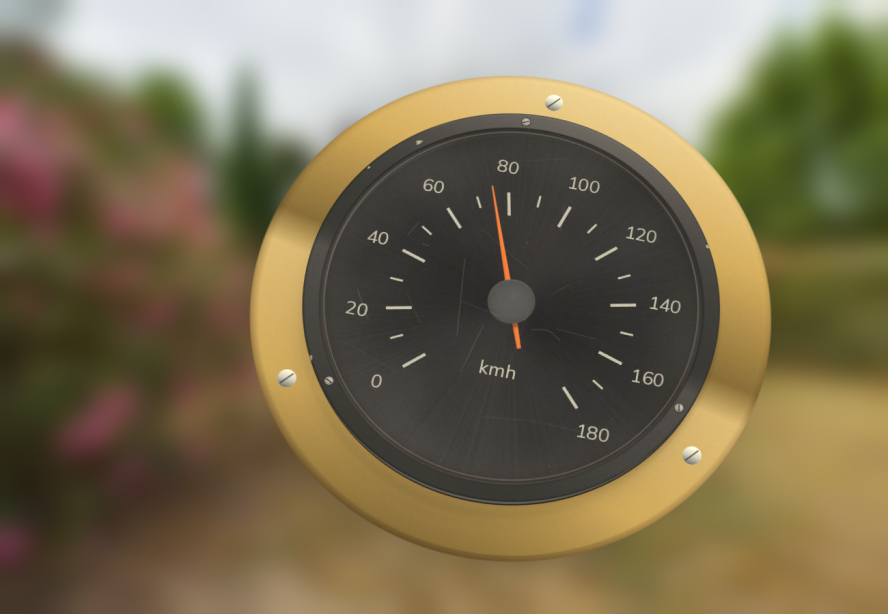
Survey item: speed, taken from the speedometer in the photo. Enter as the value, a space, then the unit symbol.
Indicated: 75 km/h
